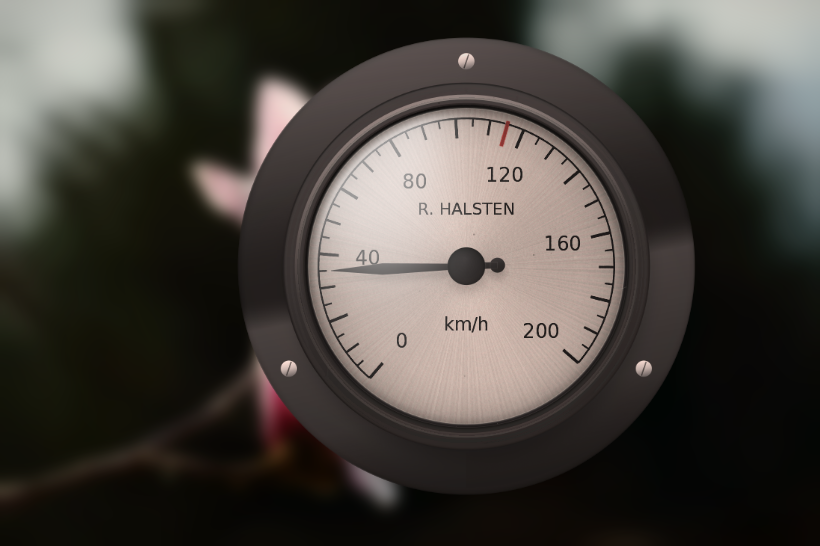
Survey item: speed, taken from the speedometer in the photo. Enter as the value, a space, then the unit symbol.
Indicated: 35 km/h
